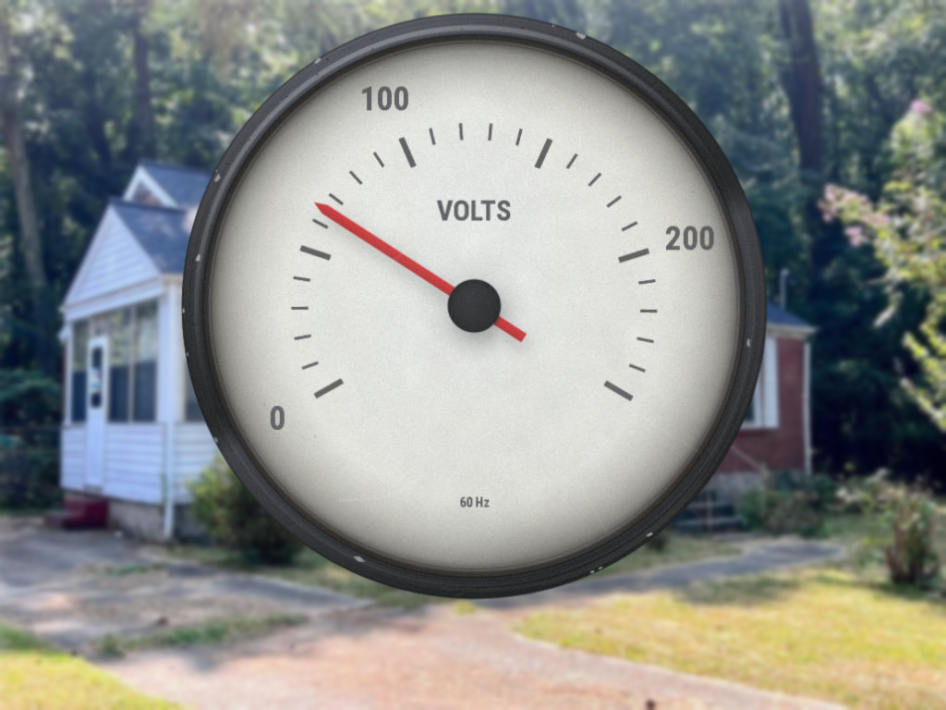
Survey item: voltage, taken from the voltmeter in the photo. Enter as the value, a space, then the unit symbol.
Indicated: 65 V
